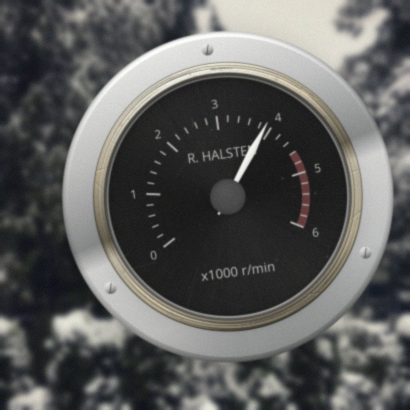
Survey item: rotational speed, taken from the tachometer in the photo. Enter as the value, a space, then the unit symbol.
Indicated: 3900 rpm
